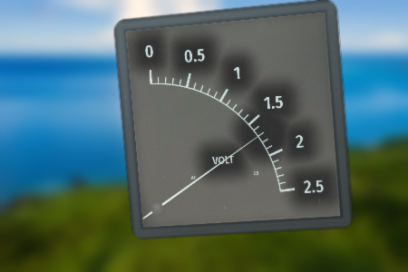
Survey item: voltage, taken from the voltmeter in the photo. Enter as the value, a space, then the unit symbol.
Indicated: 1.7 V
